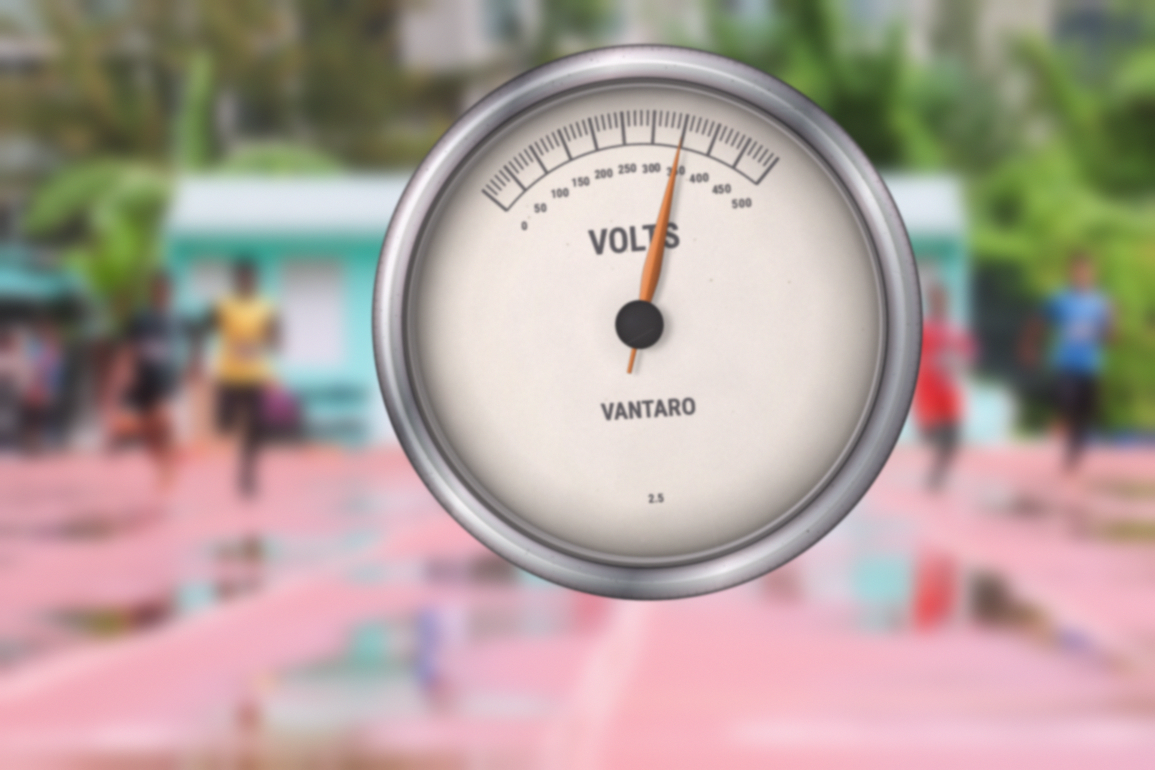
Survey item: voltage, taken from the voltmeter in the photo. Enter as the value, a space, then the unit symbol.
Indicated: 350 V
